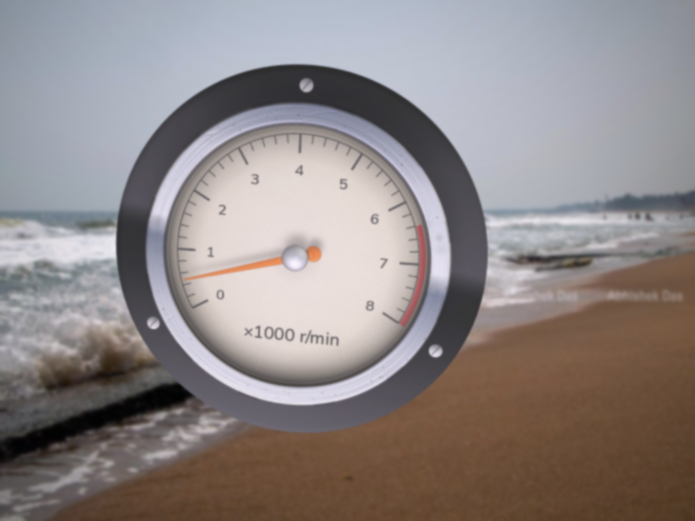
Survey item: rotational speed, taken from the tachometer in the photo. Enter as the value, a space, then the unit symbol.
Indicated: 500 rpm
